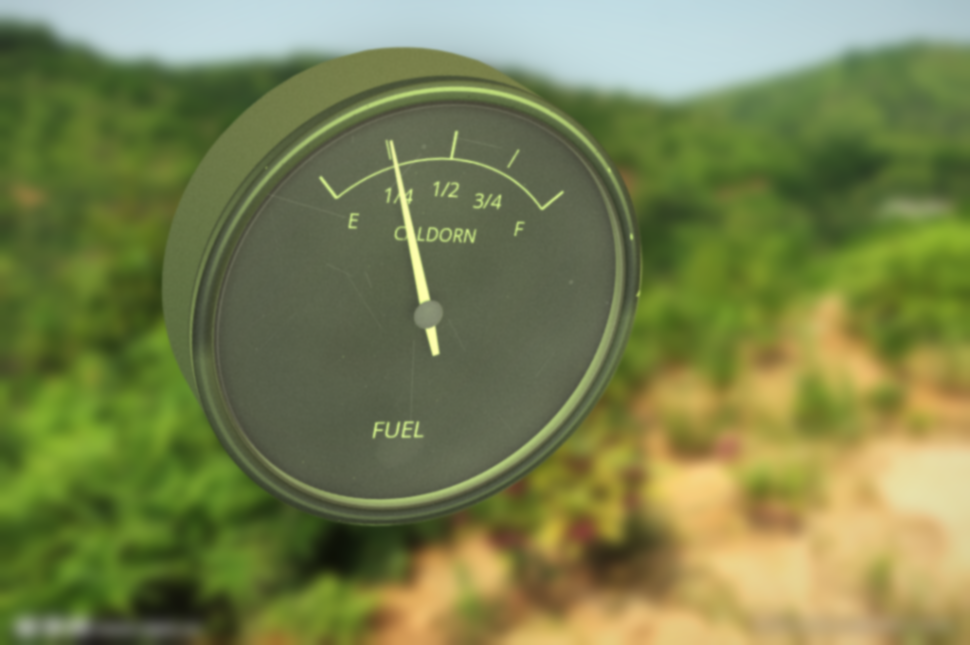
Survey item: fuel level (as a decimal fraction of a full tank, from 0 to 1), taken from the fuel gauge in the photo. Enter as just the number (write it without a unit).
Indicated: 0.25
